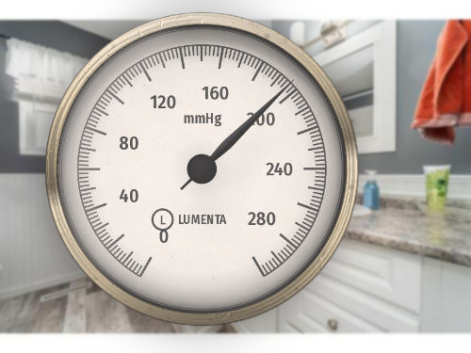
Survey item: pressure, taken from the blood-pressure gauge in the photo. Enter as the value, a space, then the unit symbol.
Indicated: 196 mmHg
